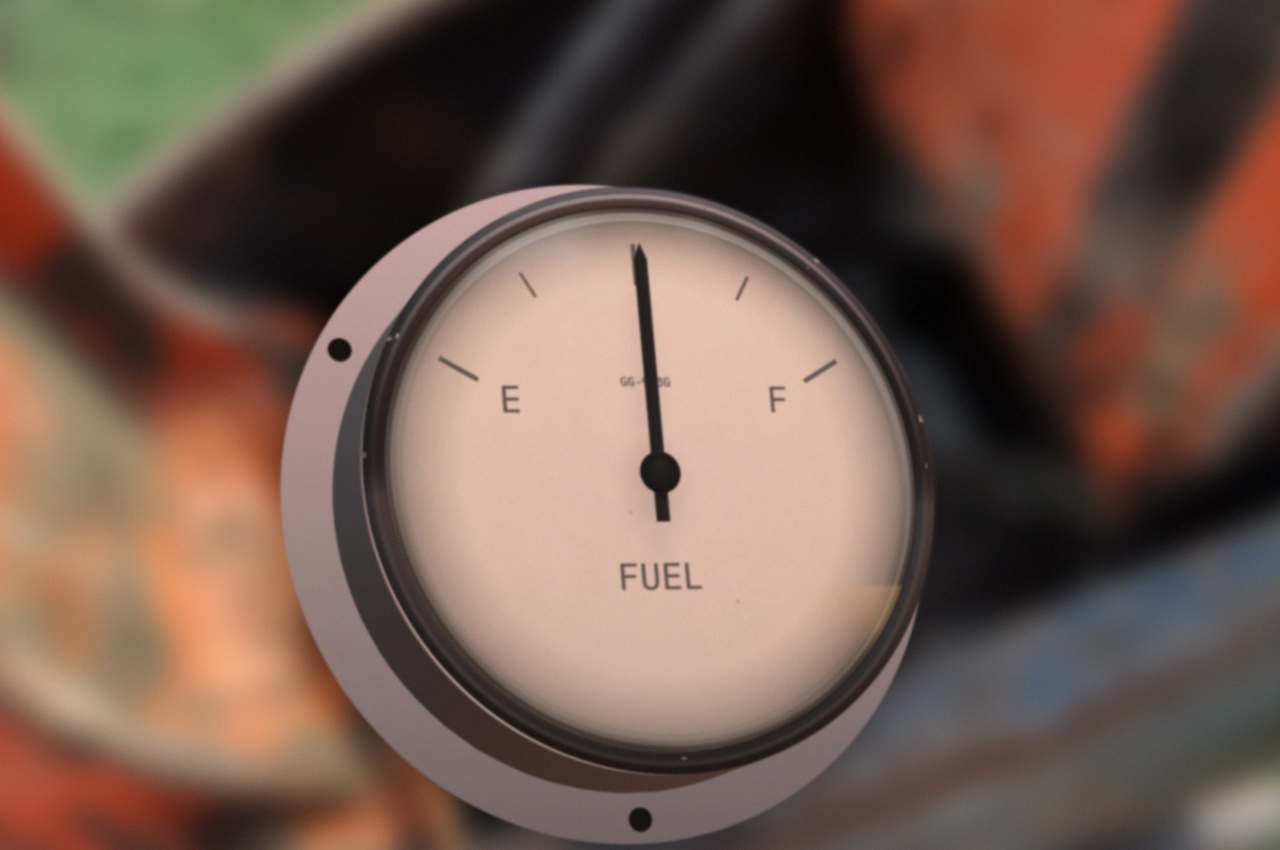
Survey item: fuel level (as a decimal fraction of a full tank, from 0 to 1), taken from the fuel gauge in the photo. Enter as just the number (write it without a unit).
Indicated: 0.5
